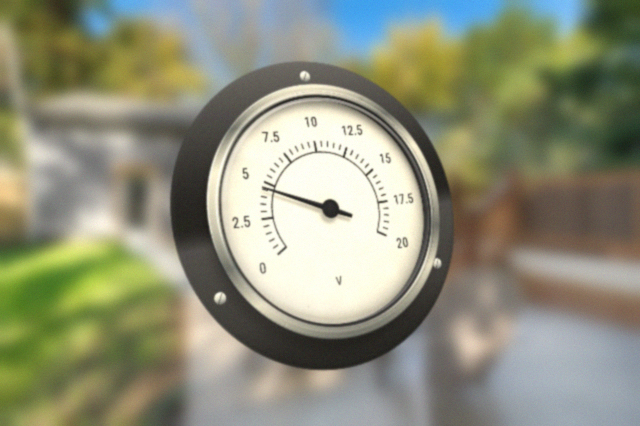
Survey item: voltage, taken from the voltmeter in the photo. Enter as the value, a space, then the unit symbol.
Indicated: 4.5 V
